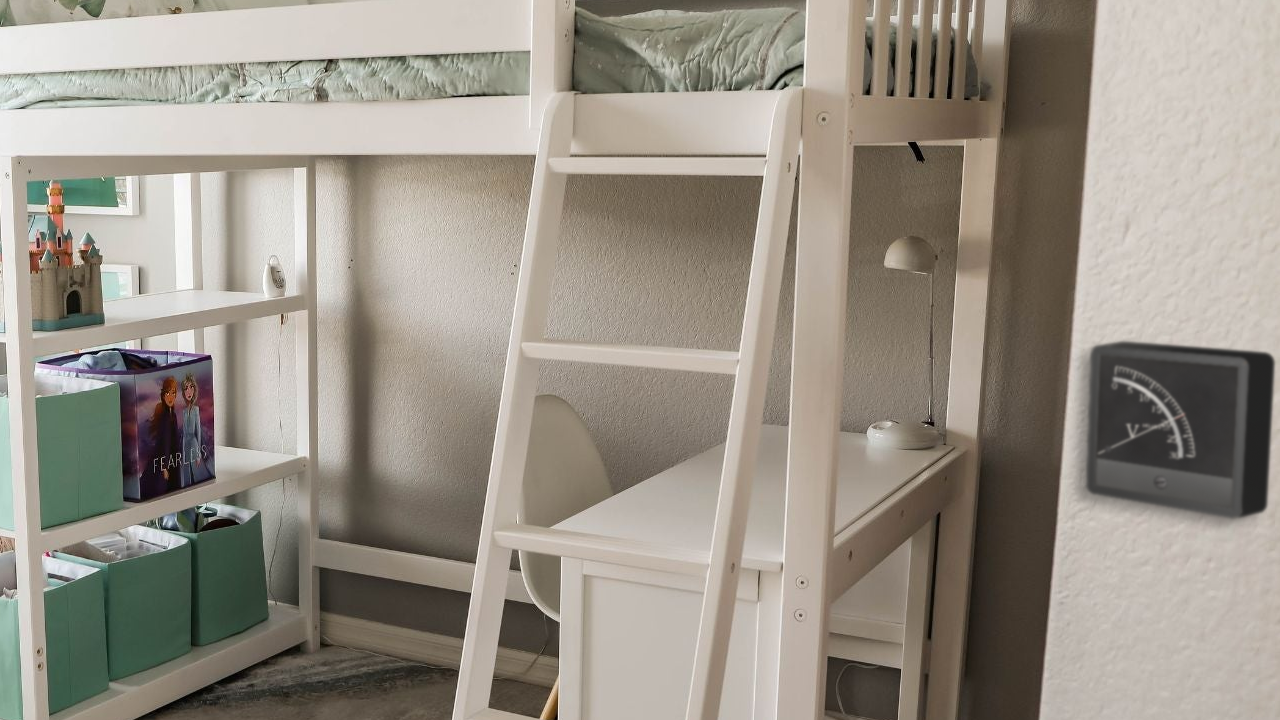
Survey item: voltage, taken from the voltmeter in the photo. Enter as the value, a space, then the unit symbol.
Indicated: 20 V
